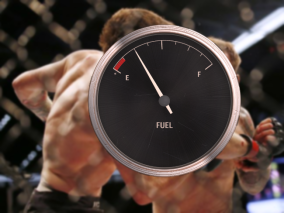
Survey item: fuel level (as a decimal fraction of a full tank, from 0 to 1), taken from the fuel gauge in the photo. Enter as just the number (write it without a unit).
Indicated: 0.25
